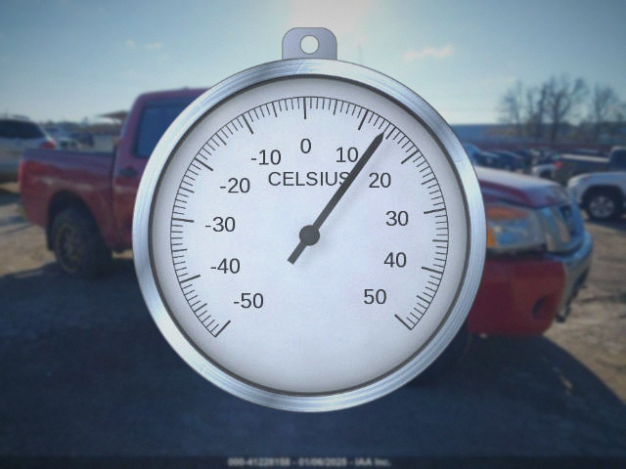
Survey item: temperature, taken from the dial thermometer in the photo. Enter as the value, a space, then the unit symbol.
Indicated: 14 °C
